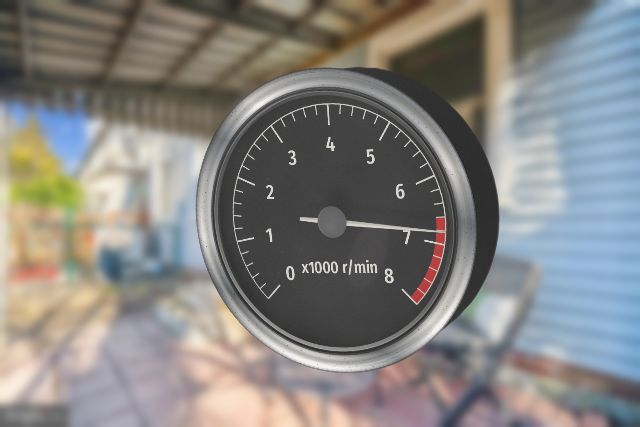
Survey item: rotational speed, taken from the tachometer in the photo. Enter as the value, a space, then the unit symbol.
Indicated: 6800 rpm
